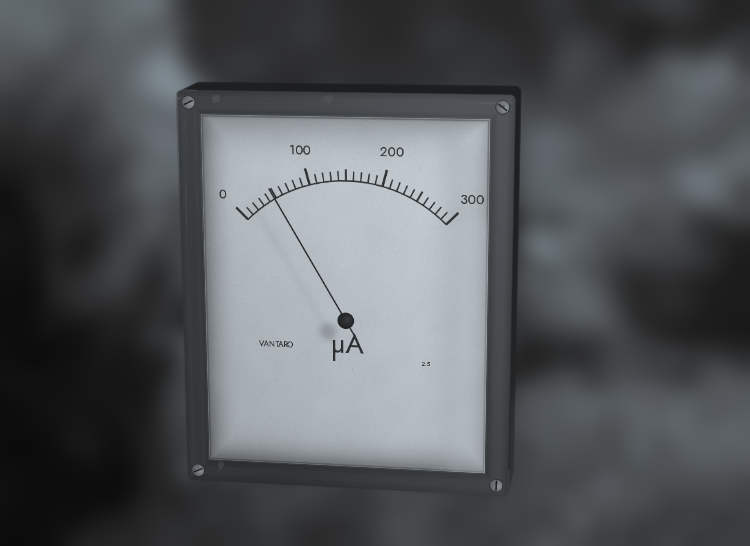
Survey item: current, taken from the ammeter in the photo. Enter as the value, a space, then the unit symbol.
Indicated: 50 µA
